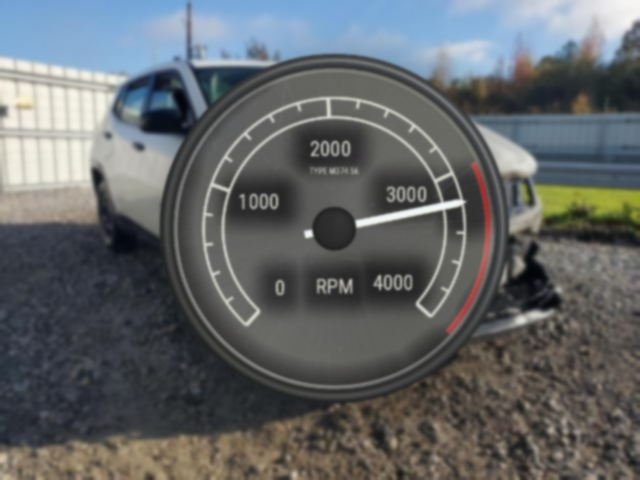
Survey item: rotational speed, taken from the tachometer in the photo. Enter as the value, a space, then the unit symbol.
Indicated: 3200 rpm
